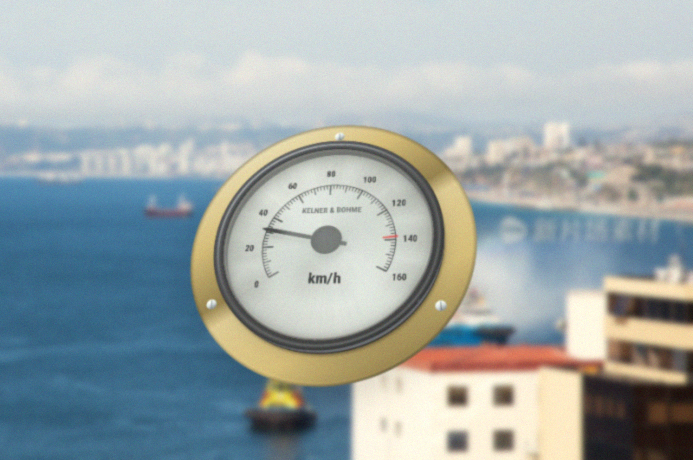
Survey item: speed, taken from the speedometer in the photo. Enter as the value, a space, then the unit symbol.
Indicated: 30 km/h
